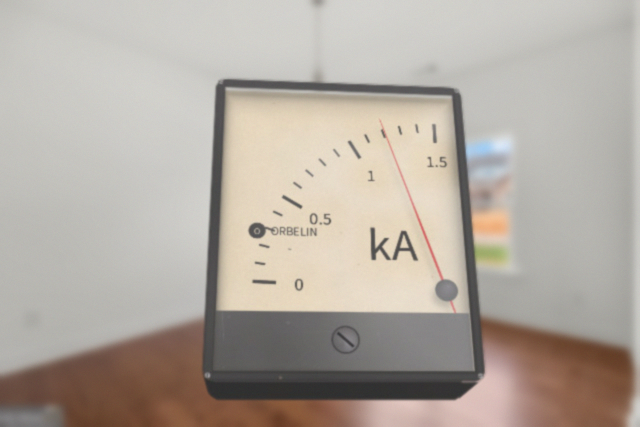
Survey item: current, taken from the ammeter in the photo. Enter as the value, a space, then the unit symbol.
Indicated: 1.2 kA
